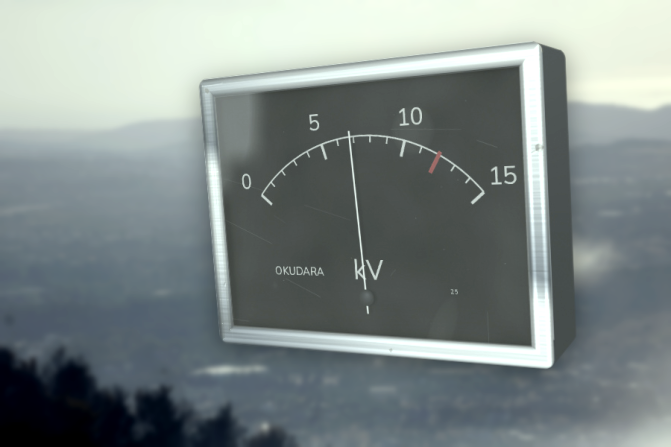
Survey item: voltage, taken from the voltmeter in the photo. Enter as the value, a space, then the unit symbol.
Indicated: 7 kV
